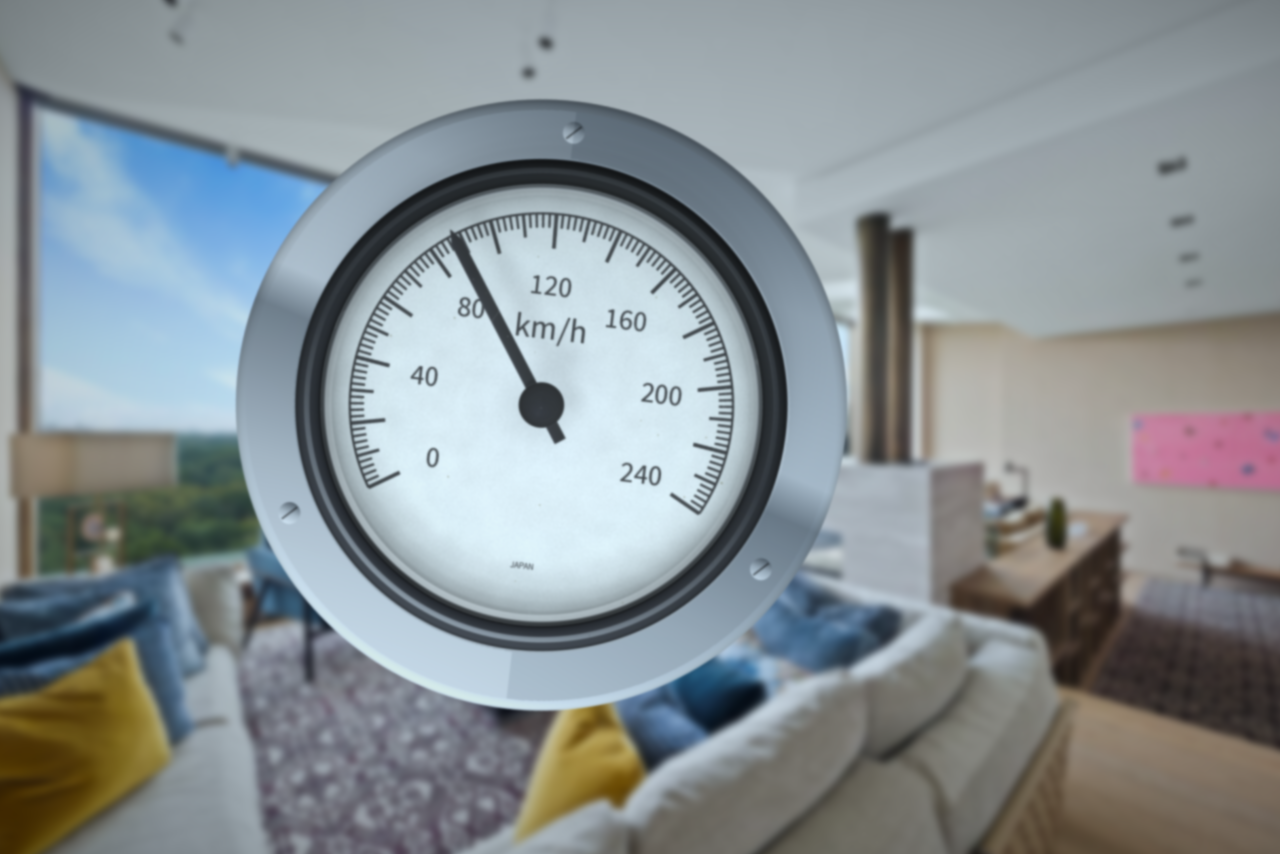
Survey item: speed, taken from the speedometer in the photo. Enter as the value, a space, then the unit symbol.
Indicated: 88 km/h
